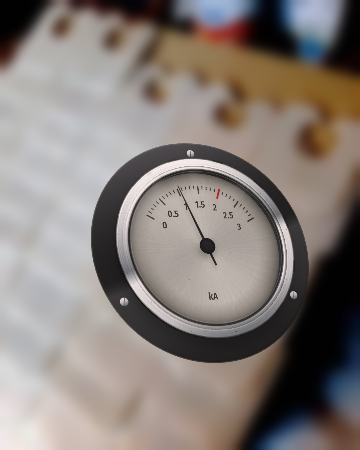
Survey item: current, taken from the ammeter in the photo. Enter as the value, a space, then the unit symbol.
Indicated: 1 kA
